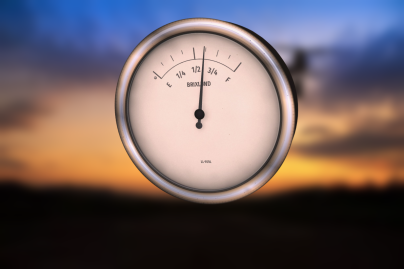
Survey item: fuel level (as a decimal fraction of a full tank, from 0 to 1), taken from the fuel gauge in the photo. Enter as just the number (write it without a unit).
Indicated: 0.625
